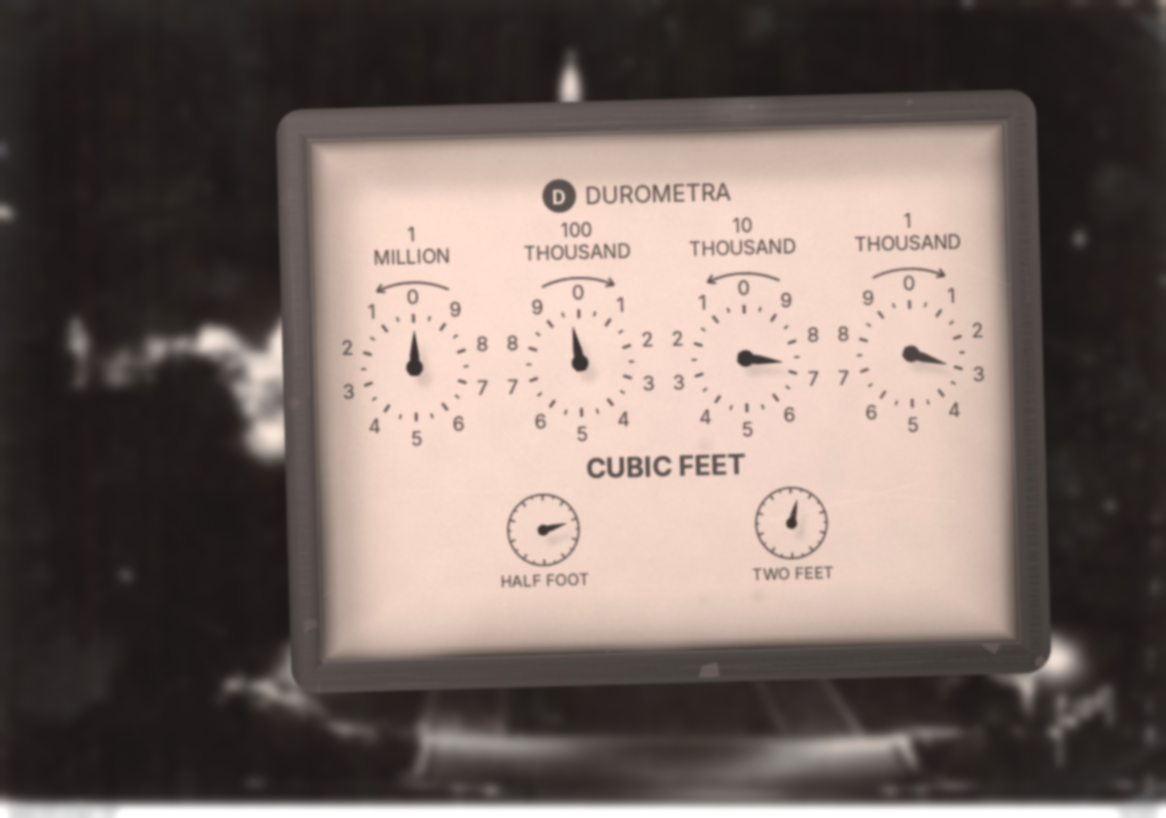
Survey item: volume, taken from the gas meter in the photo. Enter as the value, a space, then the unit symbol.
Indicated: 997300 ft³
